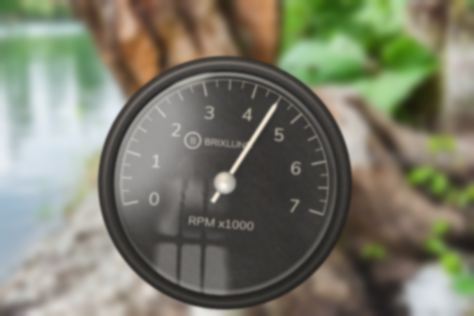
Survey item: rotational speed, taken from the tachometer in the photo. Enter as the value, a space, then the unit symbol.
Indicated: 4500 rpm
